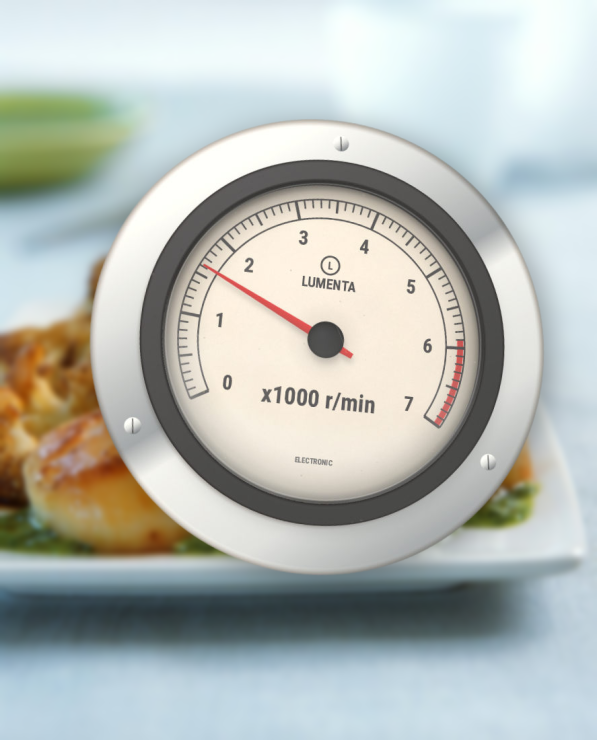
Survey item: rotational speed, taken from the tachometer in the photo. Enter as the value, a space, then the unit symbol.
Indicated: 1600 rpm
